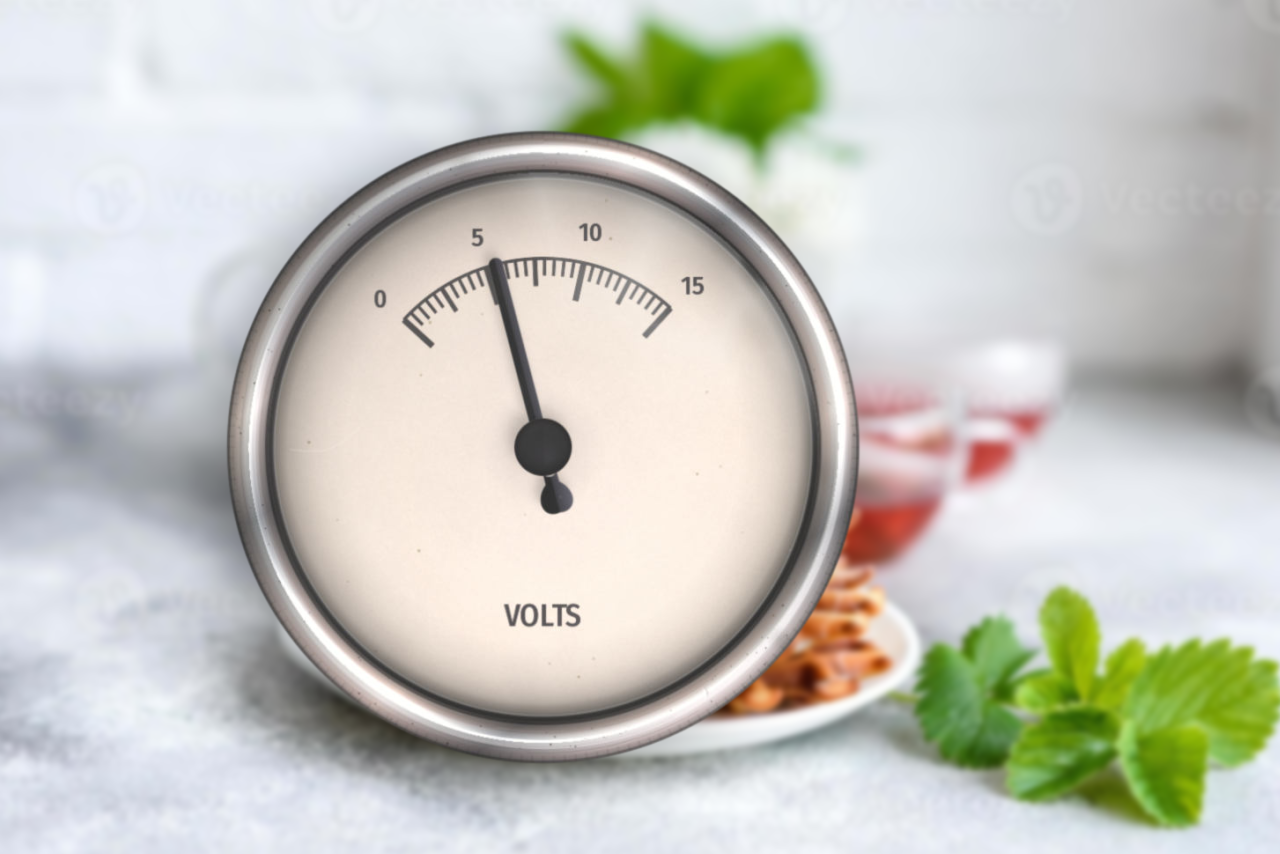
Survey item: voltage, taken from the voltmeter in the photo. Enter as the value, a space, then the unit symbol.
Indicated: 5.5 V
